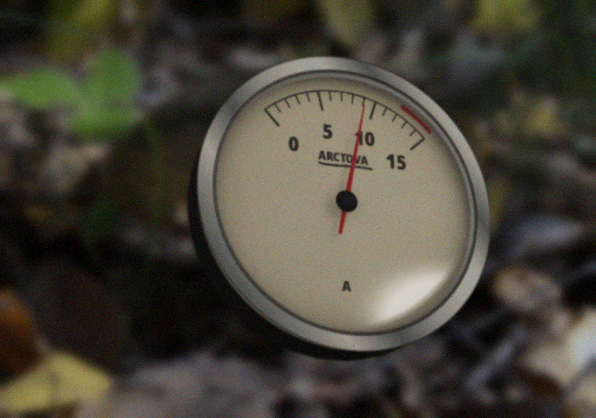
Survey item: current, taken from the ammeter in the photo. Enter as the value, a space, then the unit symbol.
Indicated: 9 A
